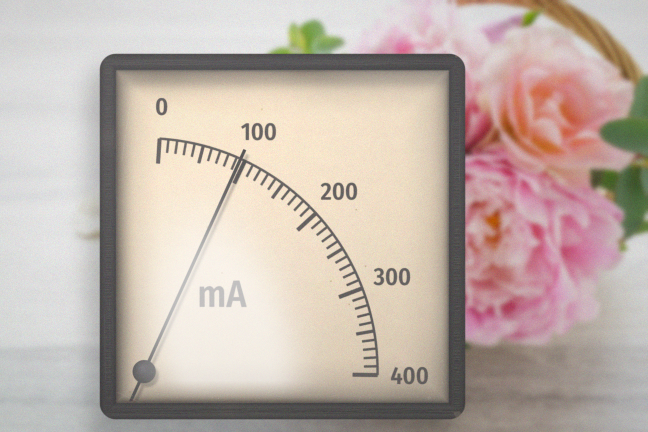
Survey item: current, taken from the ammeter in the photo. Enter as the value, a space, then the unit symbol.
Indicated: 95 mA
